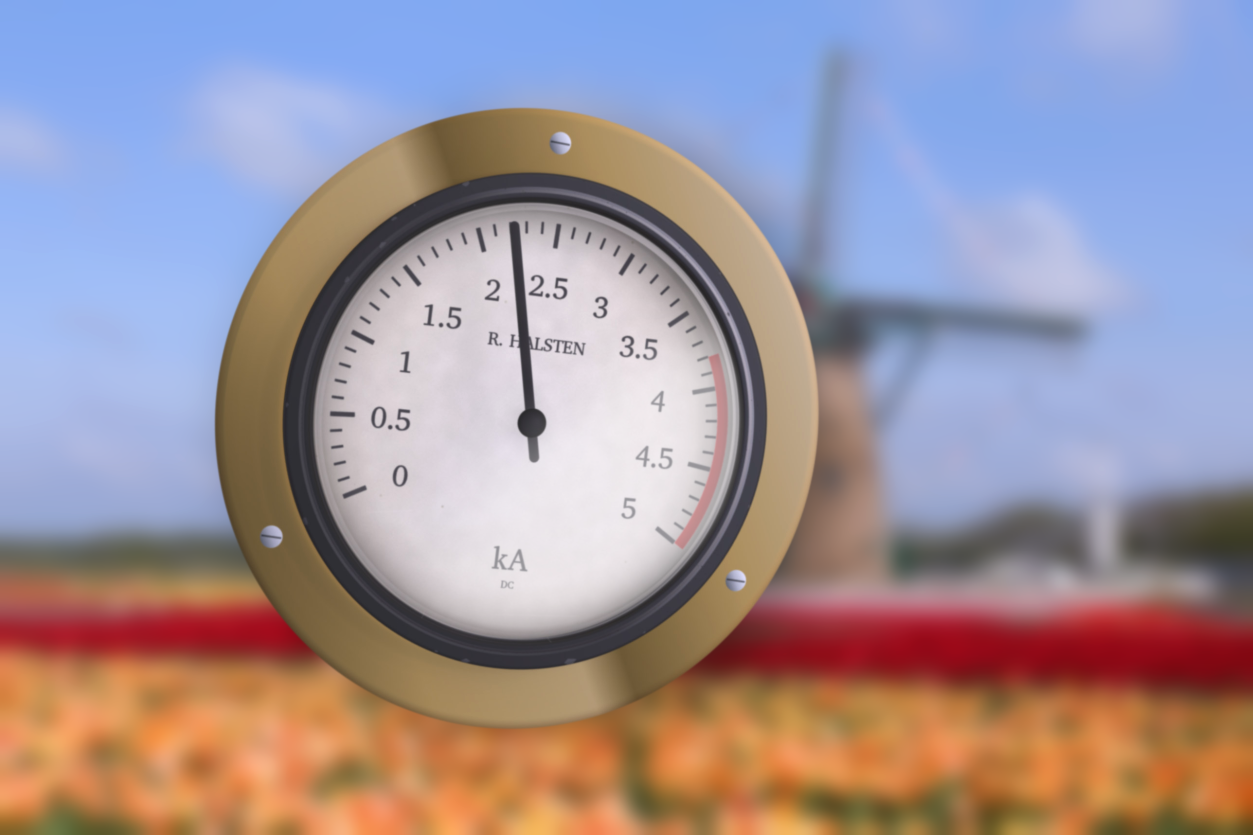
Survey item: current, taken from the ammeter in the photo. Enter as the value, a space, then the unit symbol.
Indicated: 2.2 kA
